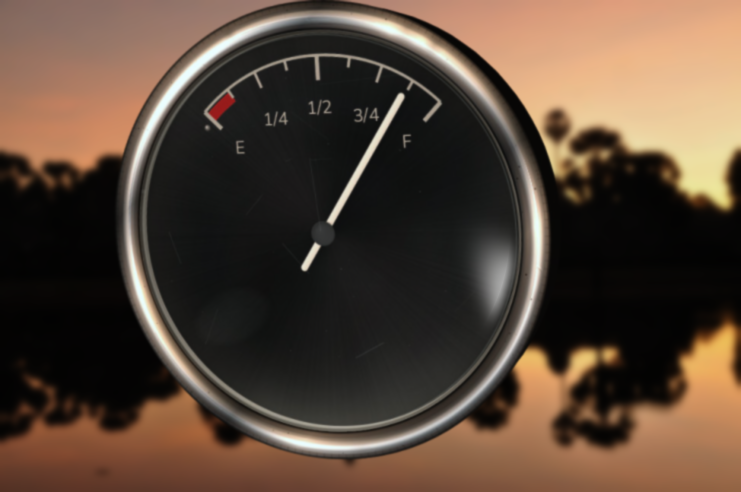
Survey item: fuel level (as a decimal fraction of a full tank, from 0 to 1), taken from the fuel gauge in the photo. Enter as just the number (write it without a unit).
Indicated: 0.875
